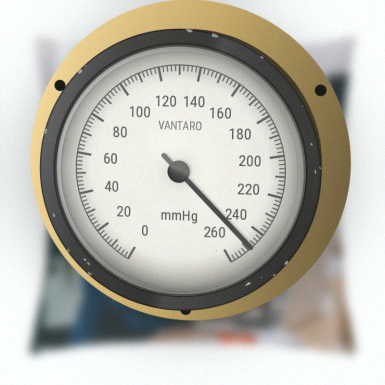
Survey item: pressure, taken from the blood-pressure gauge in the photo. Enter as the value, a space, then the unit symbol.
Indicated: 248 mmHg
